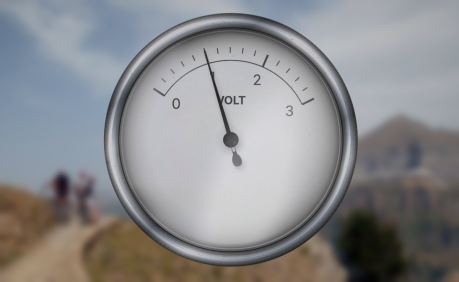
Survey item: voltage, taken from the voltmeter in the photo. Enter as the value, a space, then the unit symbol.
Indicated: 1 V
